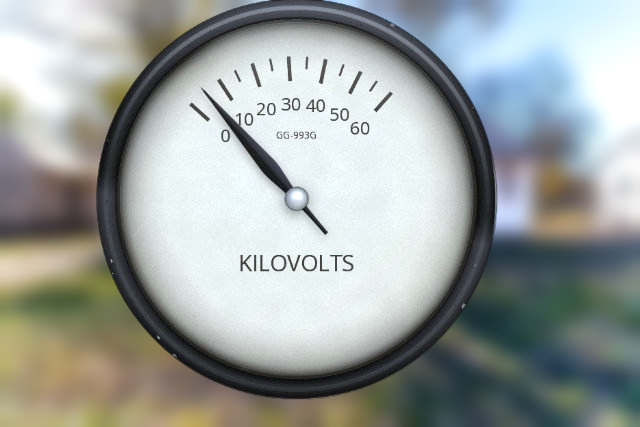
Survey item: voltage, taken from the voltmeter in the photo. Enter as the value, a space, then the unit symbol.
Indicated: 5 kV
